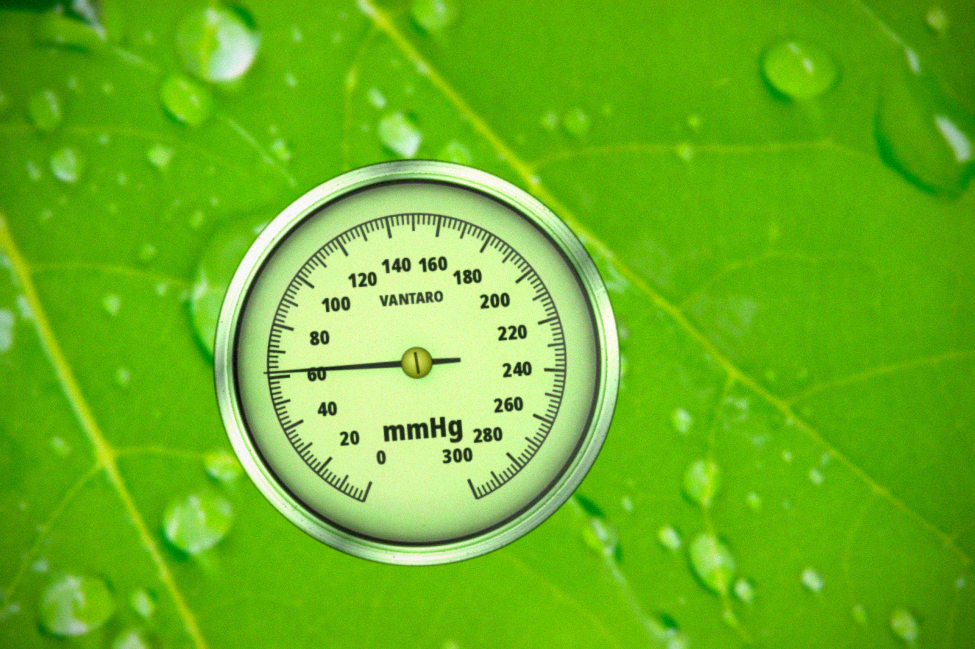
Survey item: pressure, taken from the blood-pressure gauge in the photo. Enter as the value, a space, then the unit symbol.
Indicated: 62 mmHg
